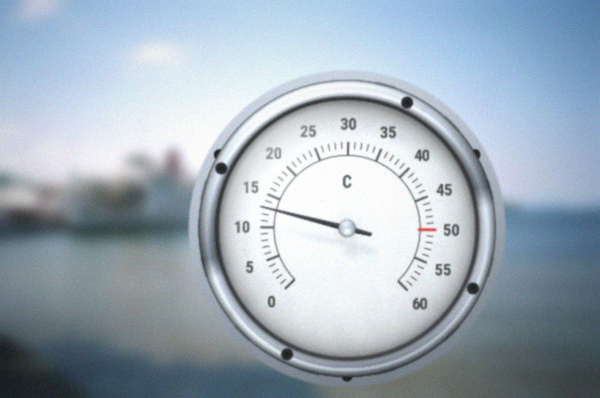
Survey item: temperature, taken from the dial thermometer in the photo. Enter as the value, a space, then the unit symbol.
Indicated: 13 °C
